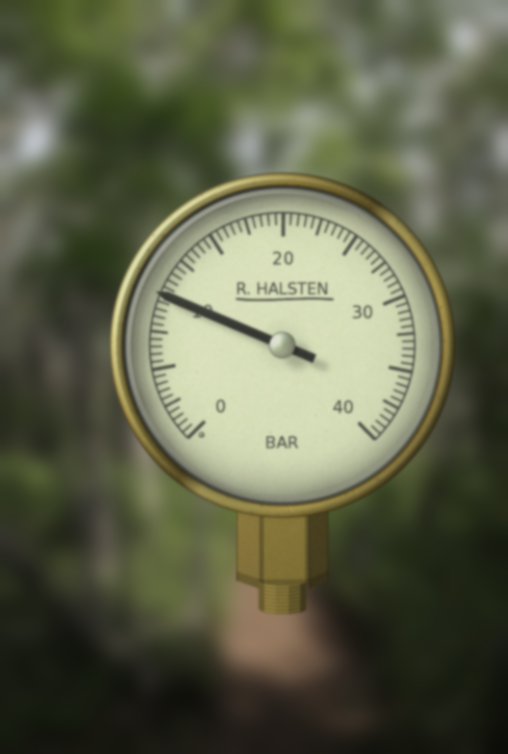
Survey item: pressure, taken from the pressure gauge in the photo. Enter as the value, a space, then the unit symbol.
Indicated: 10 bar
